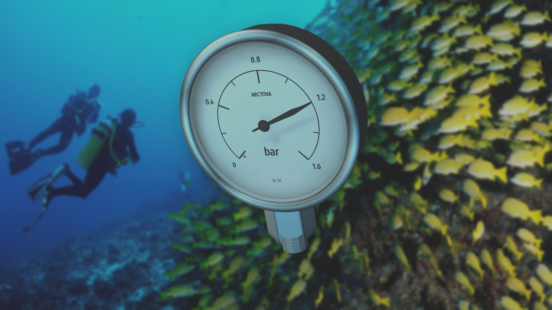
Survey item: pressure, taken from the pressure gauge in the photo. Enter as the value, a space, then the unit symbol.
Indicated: 1.2 bar
